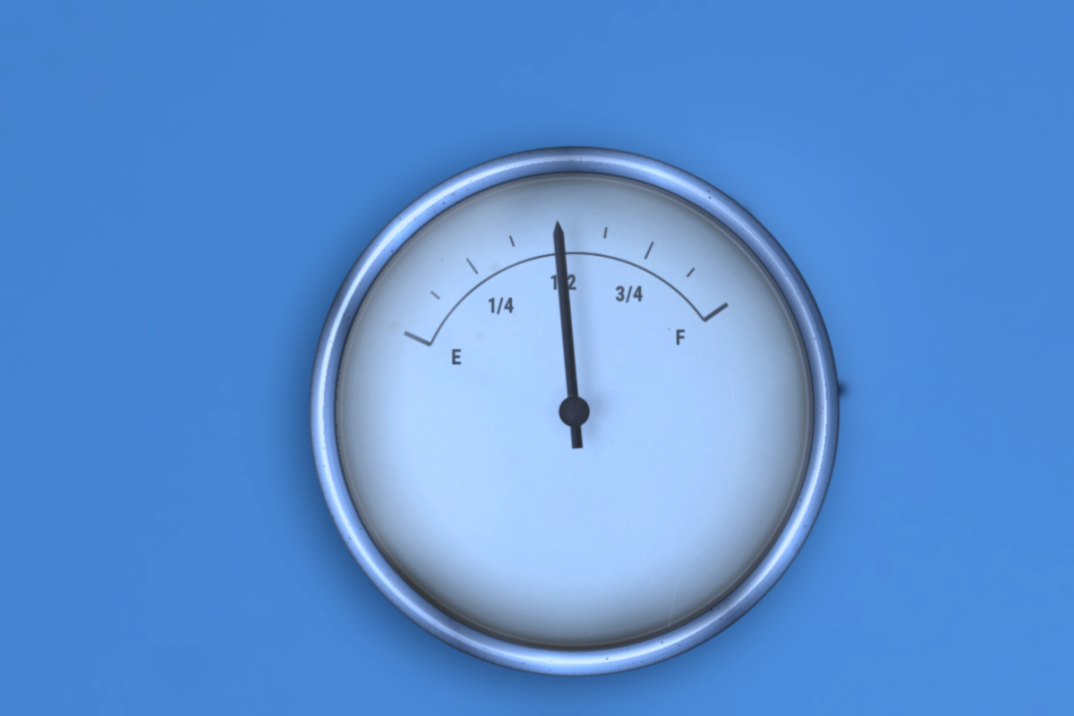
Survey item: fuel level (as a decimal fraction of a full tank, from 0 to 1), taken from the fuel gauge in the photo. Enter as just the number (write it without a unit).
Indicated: 0.5
